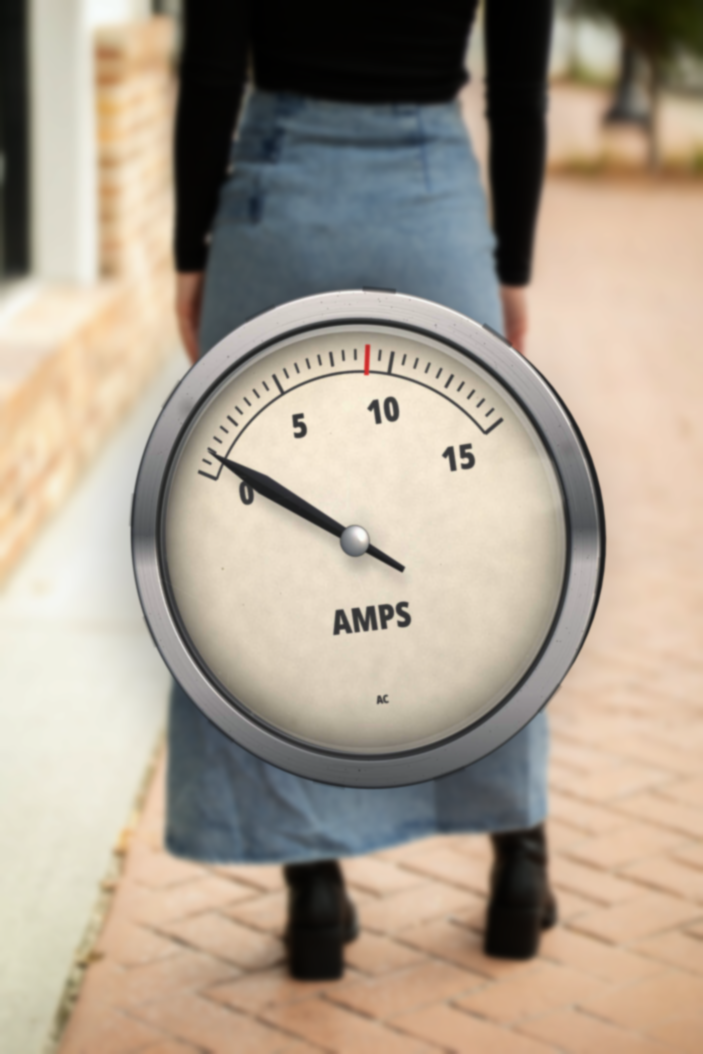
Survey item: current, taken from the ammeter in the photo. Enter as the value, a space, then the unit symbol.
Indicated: 1 A
